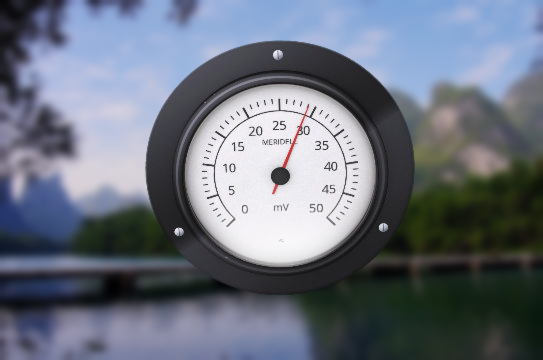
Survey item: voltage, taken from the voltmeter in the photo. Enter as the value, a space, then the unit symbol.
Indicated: 29 mV
